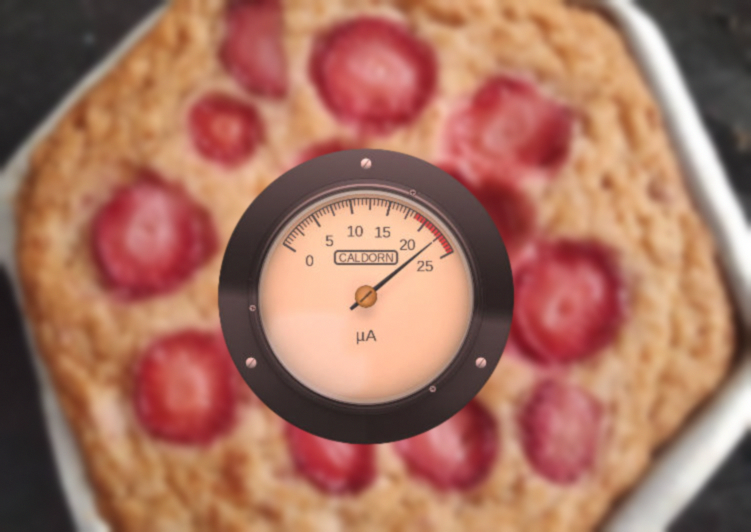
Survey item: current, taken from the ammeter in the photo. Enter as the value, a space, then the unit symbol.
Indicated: 22.5 µA
